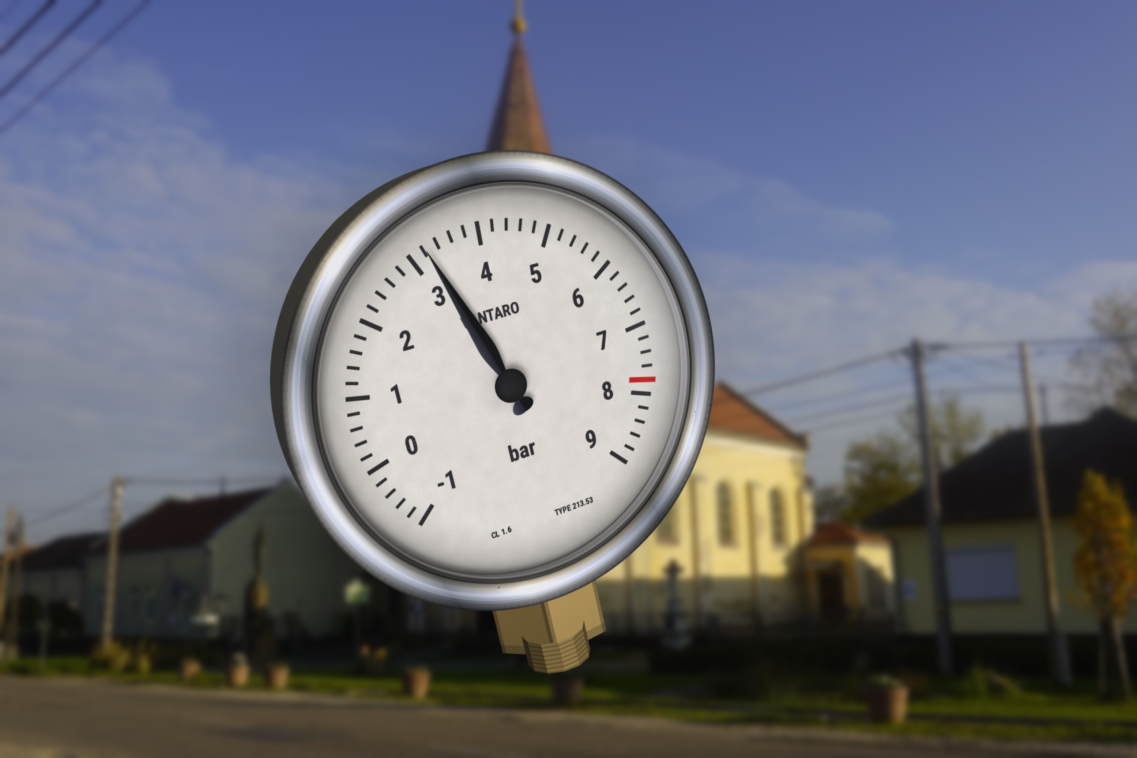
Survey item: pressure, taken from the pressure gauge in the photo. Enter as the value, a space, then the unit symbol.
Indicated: 3.2 bar
